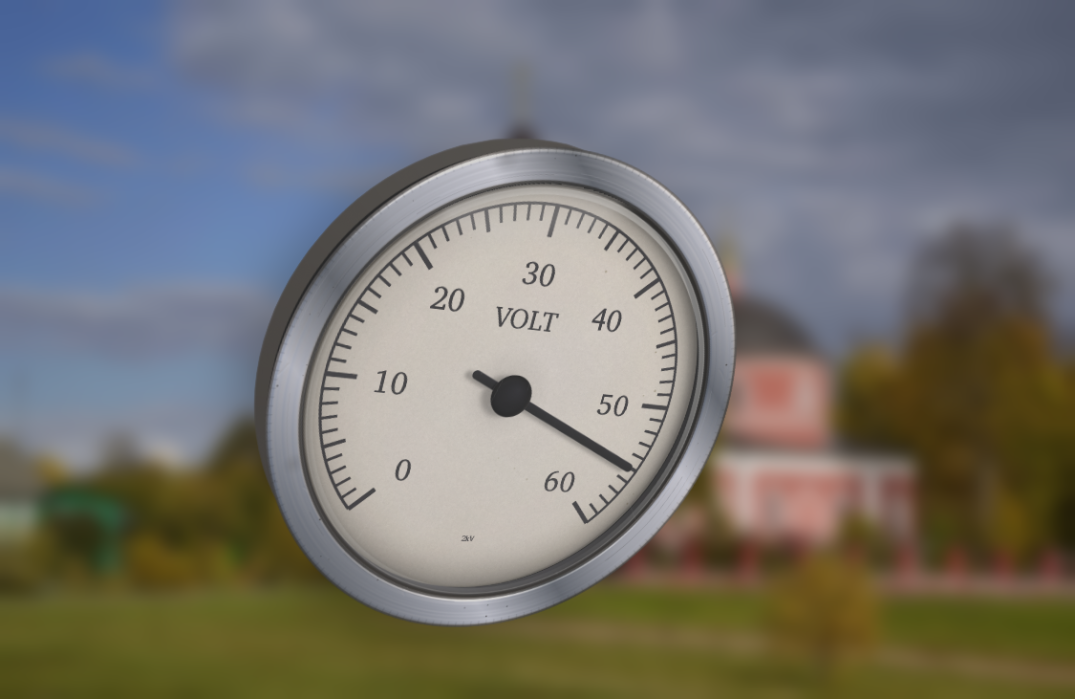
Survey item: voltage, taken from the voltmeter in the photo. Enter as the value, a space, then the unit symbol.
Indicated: 55 V
